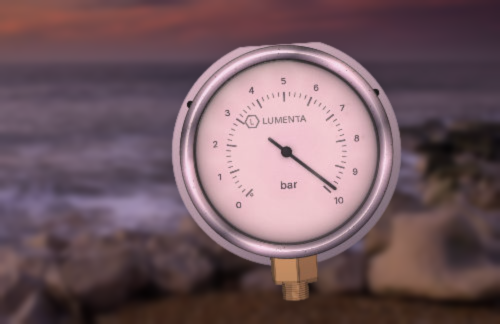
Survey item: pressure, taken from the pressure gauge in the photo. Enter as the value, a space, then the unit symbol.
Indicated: 9.8 bar
